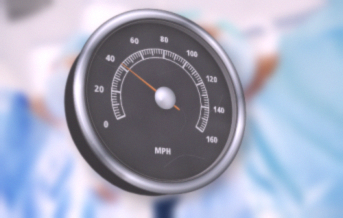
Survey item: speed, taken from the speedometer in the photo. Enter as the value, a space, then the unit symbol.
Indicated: 40 mph
